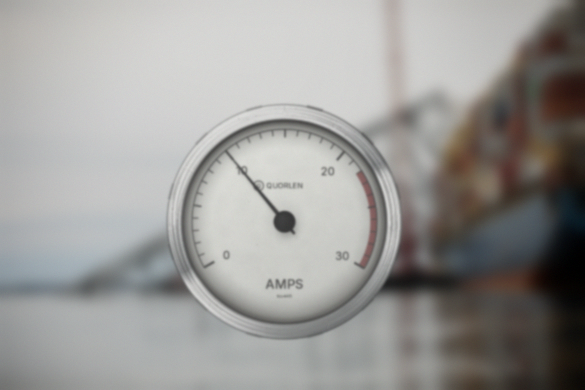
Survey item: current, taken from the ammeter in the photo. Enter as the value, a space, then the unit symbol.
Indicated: 10 A
